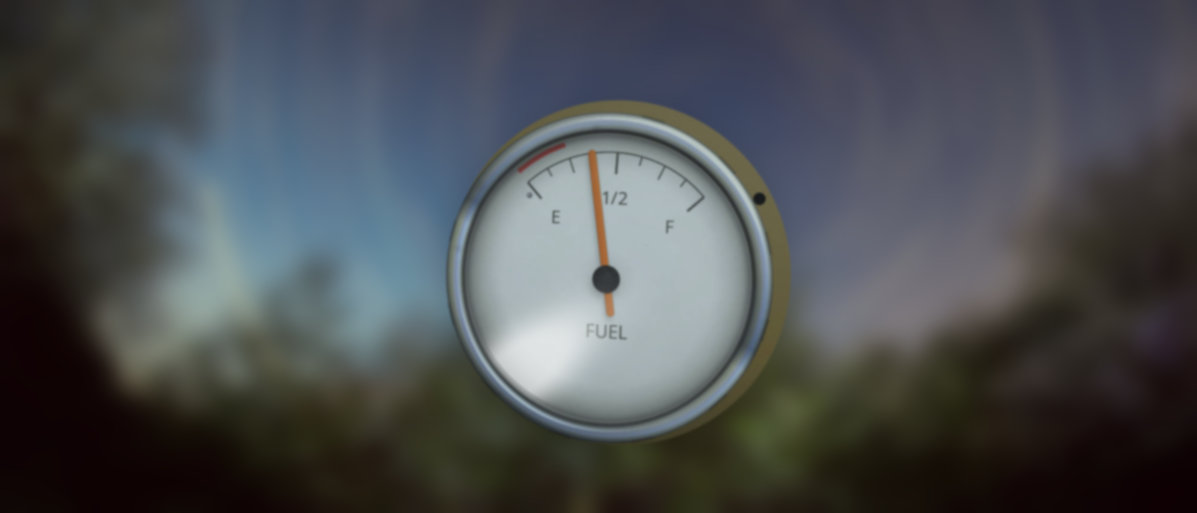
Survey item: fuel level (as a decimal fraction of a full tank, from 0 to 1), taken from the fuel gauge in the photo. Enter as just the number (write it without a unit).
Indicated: 0.375
